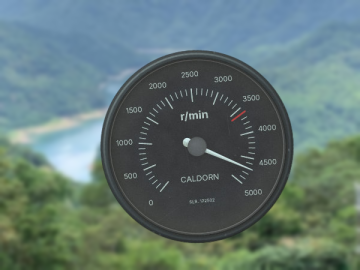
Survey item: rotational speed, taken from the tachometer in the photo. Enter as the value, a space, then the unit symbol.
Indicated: 4700 rpm
